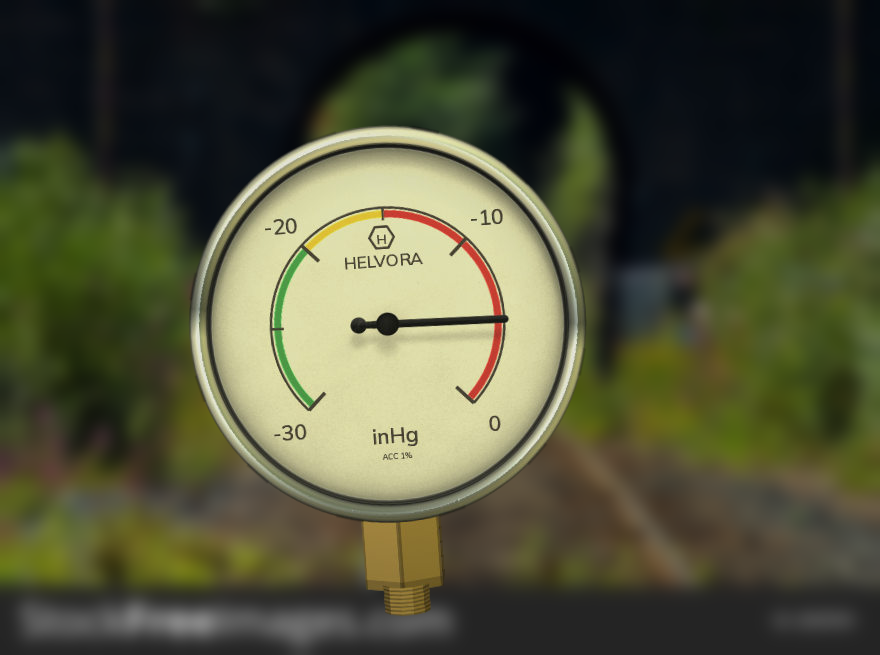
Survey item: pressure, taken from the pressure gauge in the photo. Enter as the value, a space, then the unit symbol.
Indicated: -5 inHg
